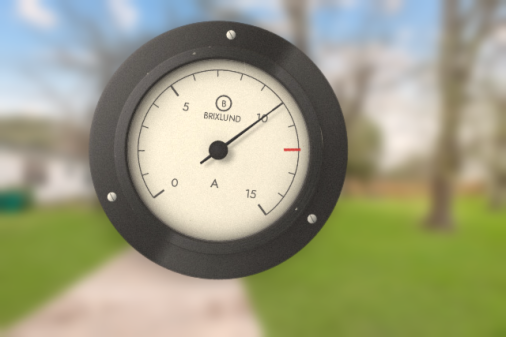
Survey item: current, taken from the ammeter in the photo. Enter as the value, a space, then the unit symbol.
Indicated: 10 A
